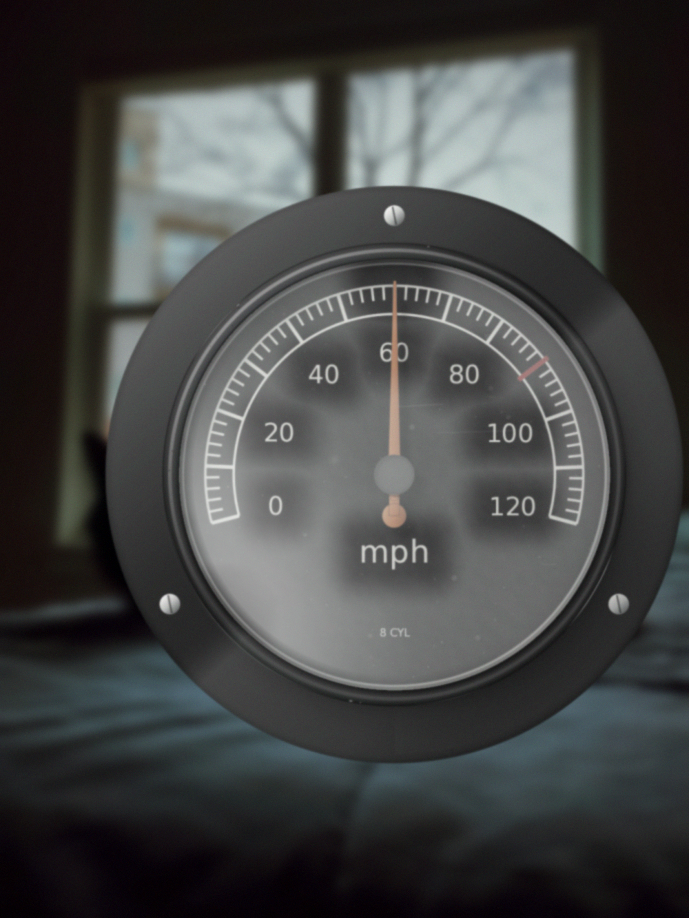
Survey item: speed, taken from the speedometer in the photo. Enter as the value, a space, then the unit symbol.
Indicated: 60 mph
